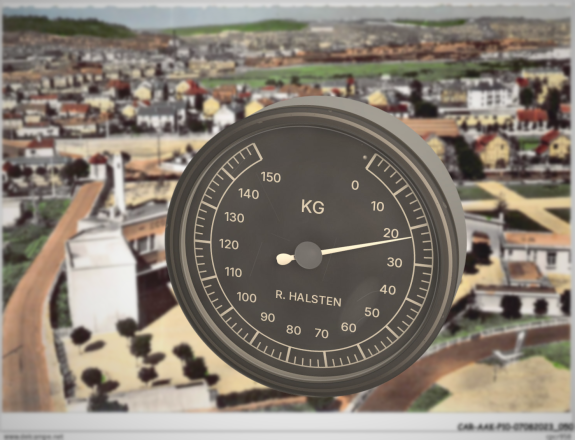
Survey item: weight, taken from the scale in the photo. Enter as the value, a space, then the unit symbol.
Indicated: 22 kg
